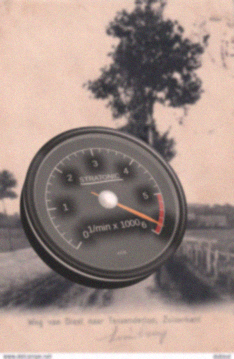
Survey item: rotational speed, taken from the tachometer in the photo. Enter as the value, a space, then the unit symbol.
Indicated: 5800 rpm
